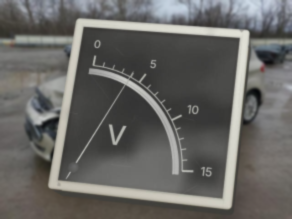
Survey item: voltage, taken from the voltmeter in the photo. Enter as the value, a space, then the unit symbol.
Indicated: 4 V
